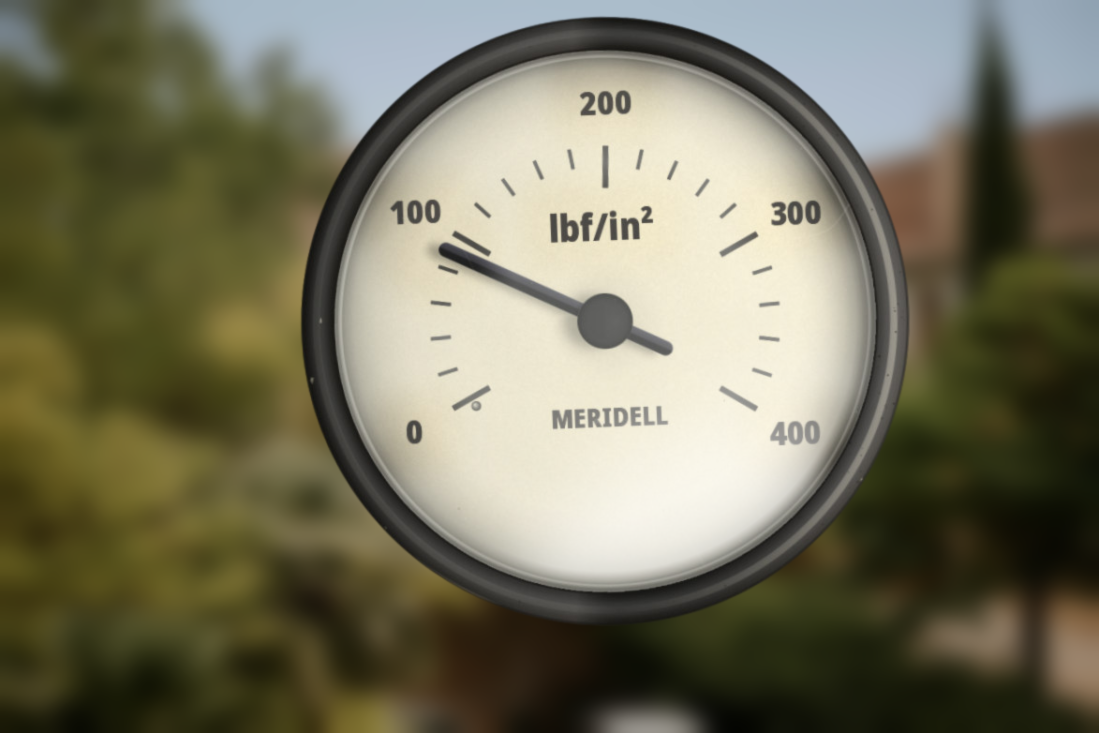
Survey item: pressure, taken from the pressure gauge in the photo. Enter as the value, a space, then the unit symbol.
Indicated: 90 psi
